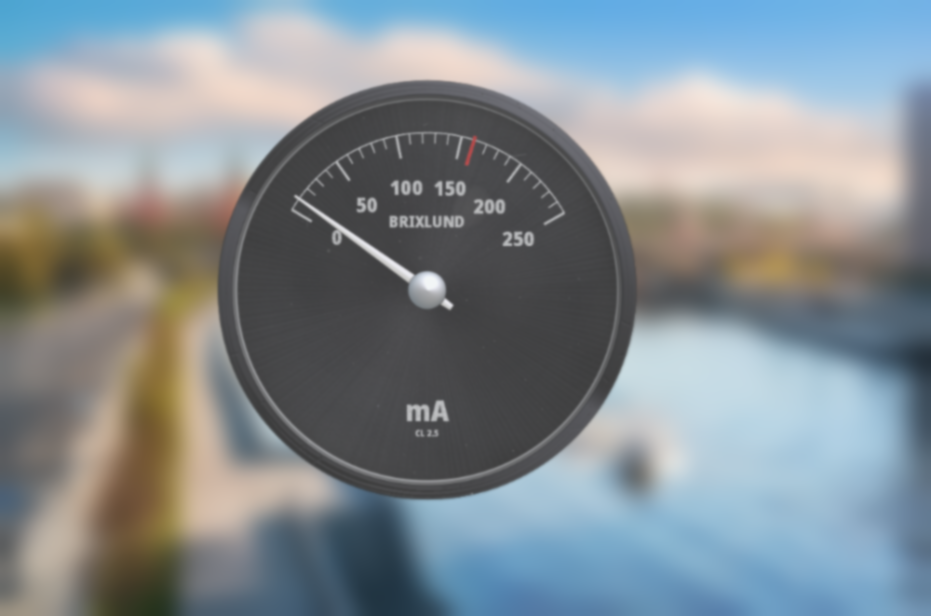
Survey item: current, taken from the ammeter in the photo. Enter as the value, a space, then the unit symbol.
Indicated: 10 mA
